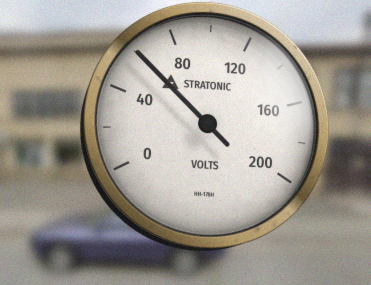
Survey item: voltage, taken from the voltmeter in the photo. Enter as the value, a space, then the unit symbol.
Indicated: 60 V
